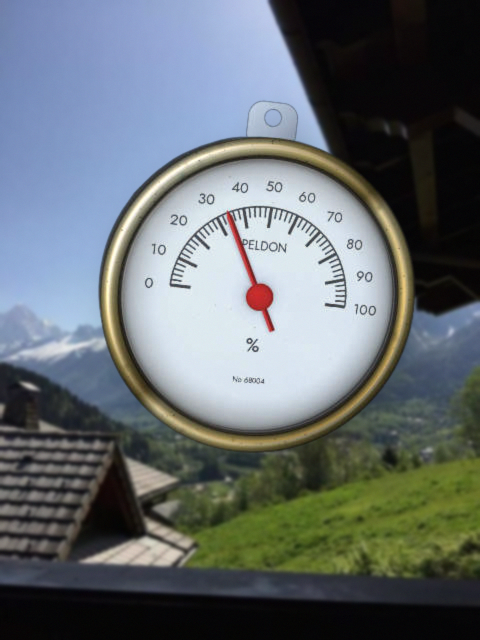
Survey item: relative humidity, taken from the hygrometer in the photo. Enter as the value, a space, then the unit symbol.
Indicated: 34 %
